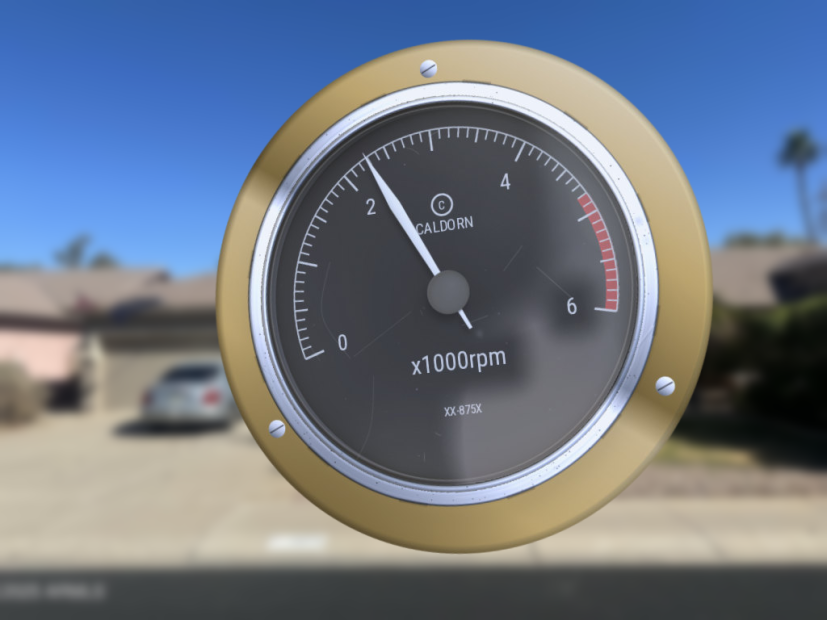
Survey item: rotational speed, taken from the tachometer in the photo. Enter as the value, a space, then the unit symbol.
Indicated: 2300 rpm
